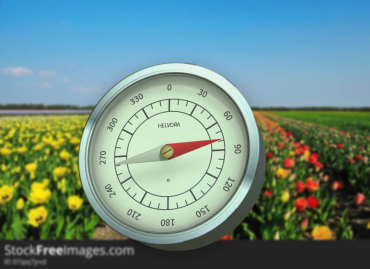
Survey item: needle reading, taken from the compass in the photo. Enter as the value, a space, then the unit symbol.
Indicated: 80 °
